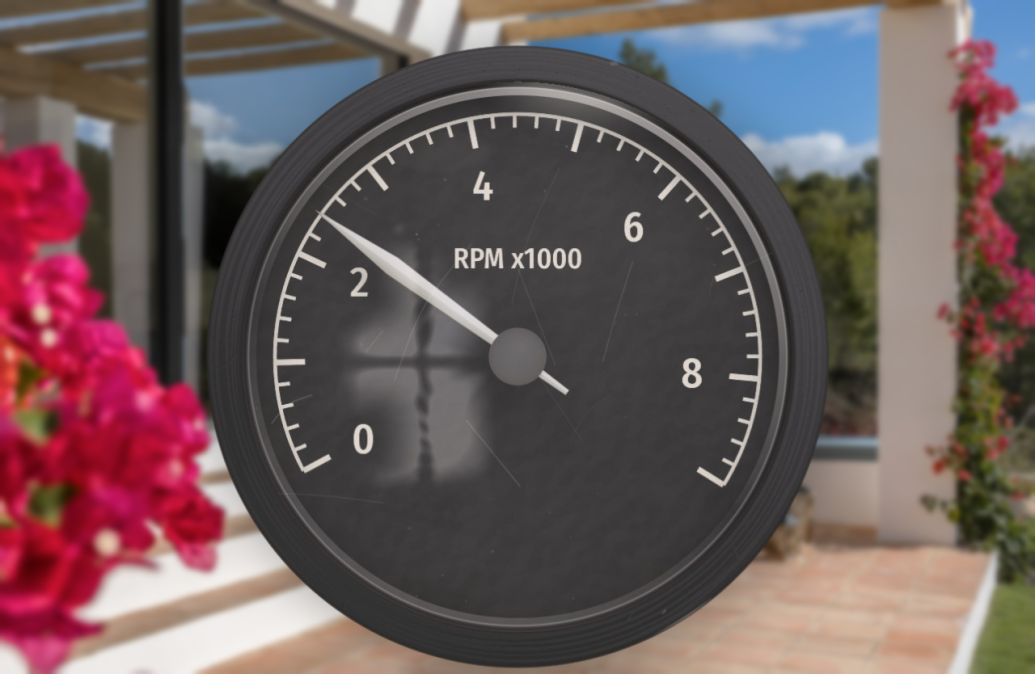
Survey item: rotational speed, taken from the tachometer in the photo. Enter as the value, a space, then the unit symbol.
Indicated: 2400 rpm
